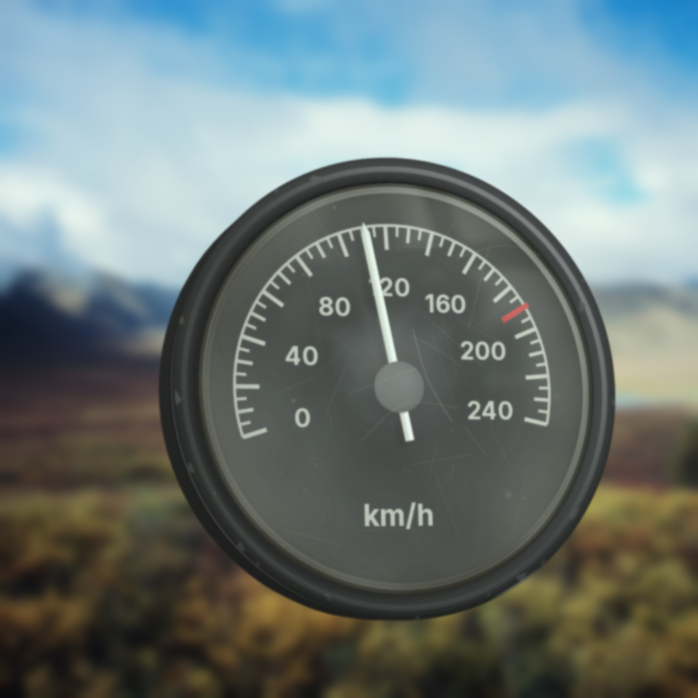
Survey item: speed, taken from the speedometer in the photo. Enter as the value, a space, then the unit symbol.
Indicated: 110 km/h
